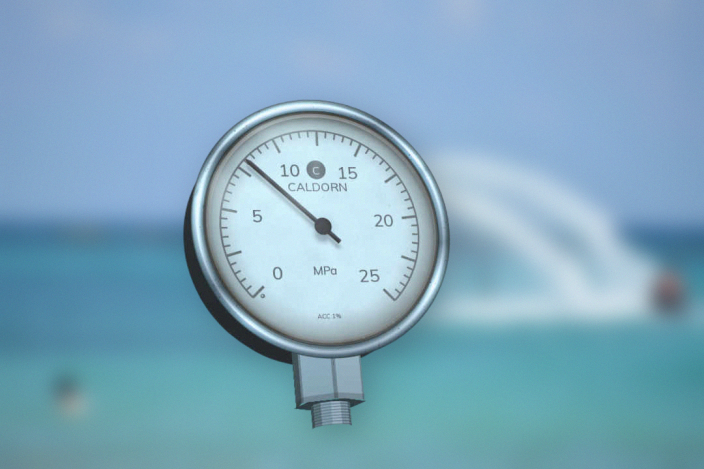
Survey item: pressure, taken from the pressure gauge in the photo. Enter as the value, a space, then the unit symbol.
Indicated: 8 MPa
